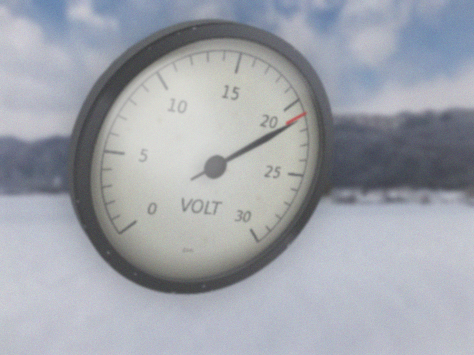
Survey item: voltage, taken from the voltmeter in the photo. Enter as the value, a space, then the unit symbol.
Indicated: 21 V
